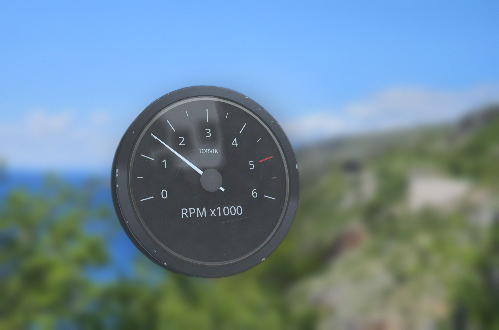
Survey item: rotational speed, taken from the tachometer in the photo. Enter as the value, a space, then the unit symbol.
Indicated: 1500 rpm
